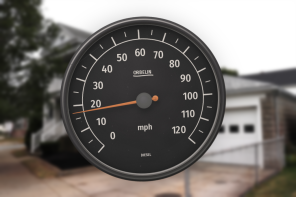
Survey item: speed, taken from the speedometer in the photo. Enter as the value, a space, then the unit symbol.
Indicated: 17.5 mph
